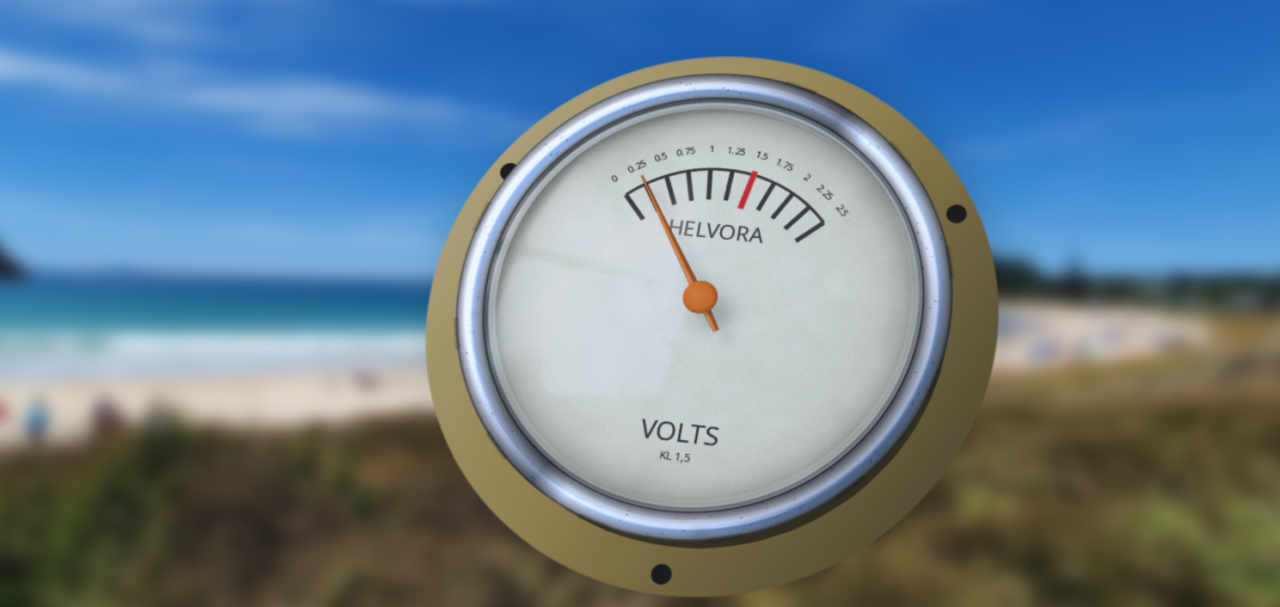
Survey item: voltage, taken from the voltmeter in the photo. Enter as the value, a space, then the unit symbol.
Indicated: 0.25 V
